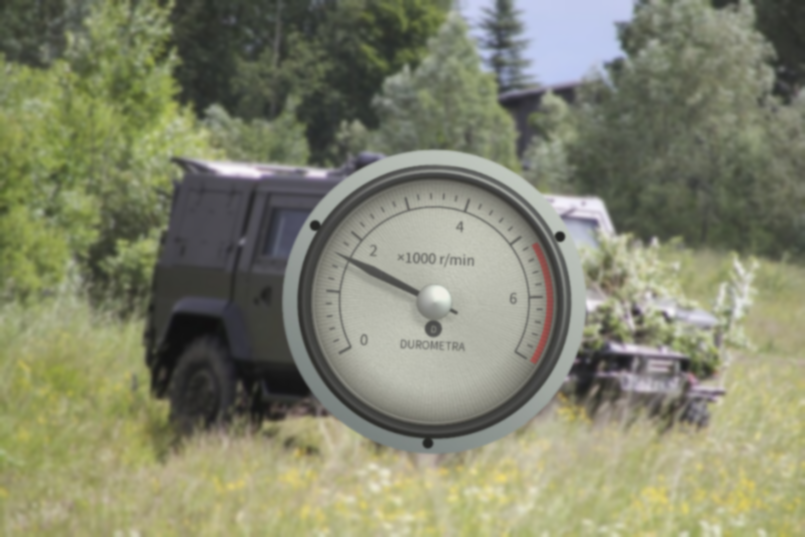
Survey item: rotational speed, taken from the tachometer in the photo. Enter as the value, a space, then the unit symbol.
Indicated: 1600 rpm
